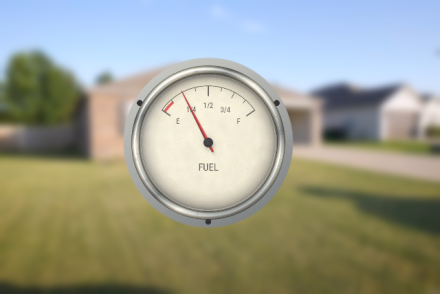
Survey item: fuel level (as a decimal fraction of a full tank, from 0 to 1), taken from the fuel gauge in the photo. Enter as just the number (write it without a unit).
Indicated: 0.25
